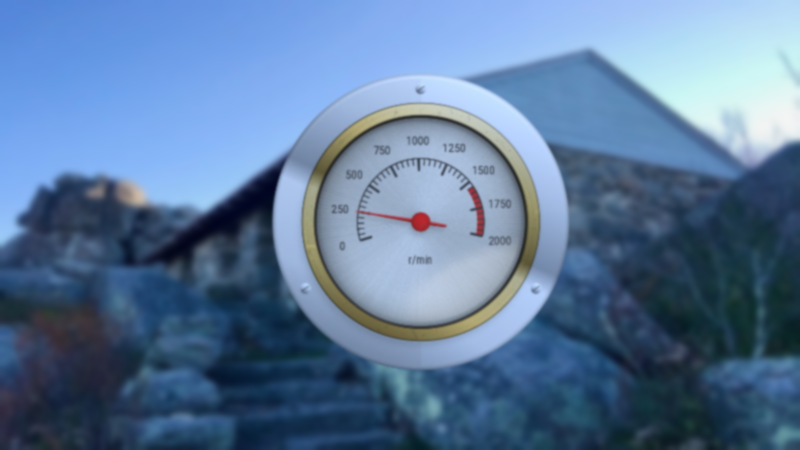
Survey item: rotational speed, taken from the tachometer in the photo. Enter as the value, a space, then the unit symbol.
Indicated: 250 rpm
